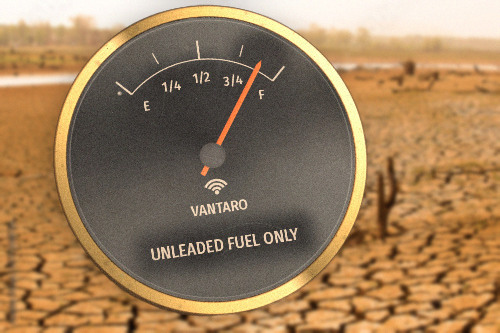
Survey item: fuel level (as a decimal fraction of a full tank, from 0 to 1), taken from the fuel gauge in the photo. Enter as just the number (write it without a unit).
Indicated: 0.875
